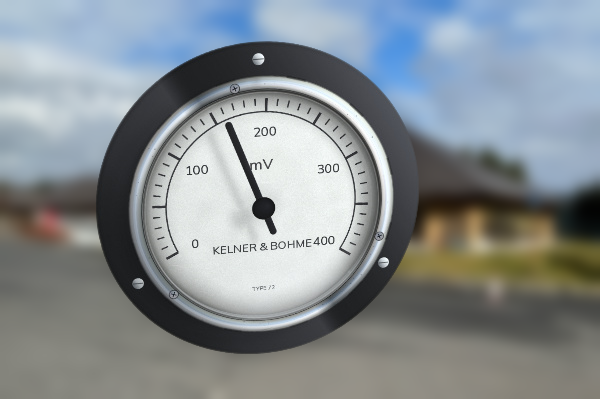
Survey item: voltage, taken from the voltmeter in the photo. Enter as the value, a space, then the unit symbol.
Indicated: 160 mV
